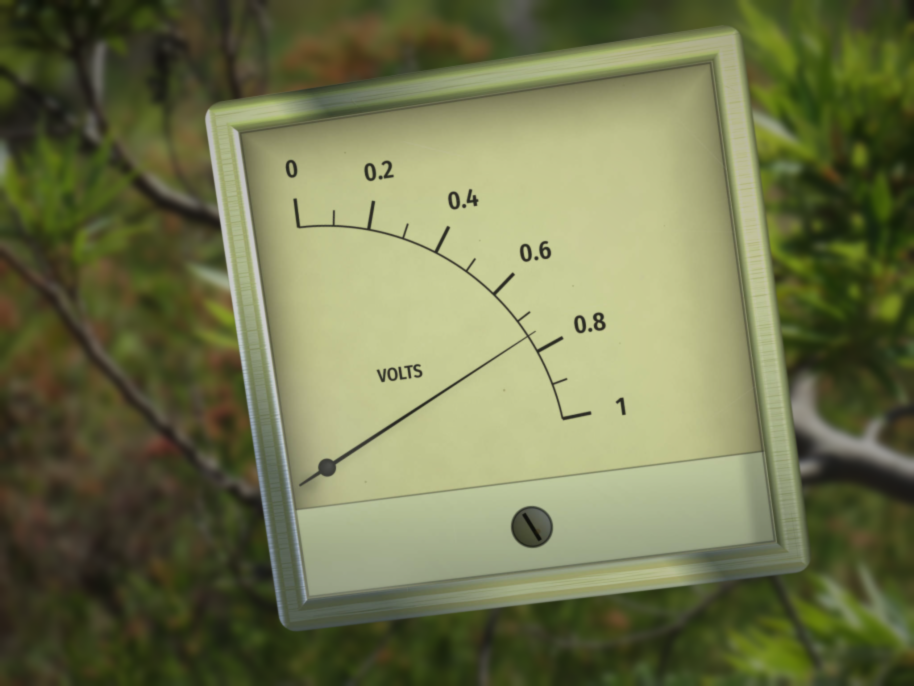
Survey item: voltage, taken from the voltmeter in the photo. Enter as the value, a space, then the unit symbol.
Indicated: 0.75 V
